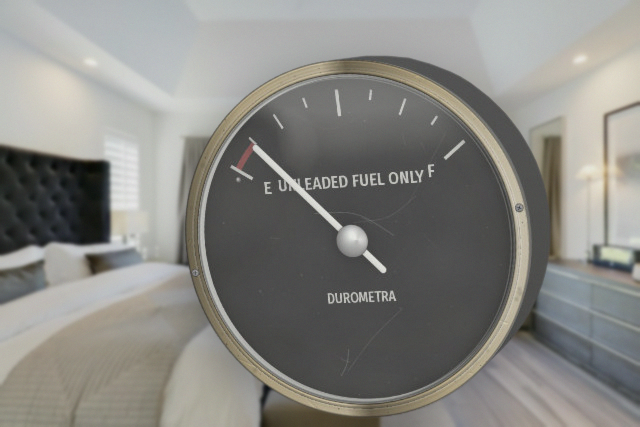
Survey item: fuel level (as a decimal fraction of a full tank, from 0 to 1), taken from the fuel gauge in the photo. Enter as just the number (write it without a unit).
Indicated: 0.125
